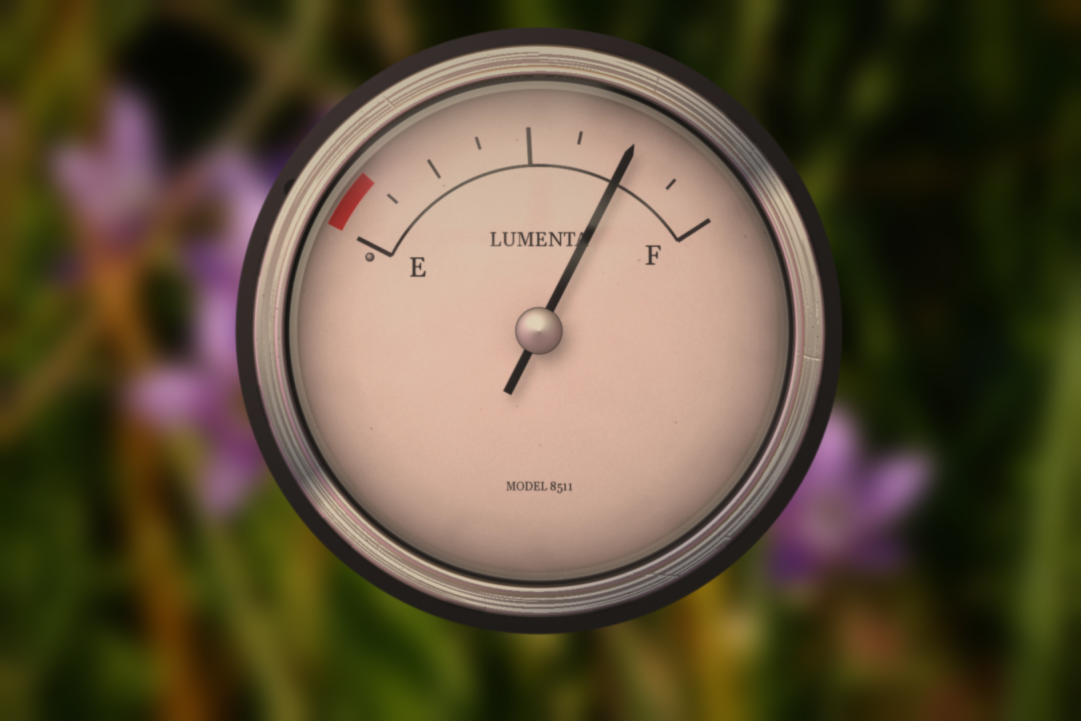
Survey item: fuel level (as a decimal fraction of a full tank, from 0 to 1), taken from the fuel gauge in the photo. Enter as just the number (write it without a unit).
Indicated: 0.75
